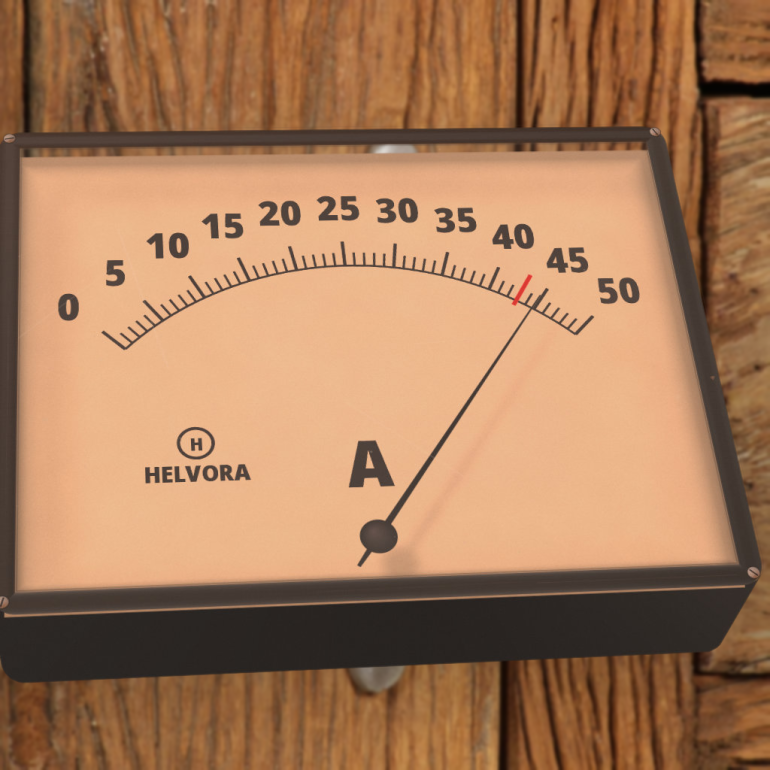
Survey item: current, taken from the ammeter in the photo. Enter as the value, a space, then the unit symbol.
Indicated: 45 A
